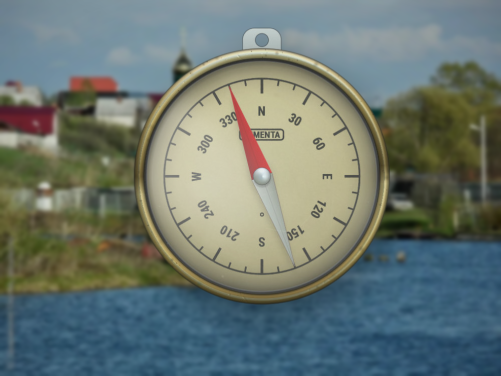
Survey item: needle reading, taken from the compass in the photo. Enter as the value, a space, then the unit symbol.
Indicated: 340 °
